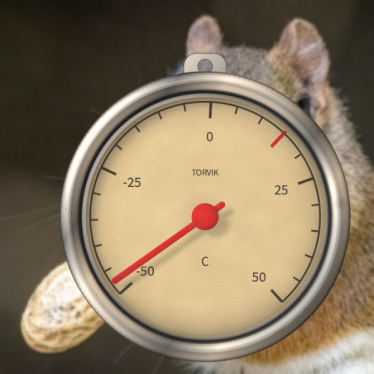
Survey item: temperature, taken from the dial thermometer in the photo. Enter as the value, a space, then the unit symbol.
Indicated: -47.5 °C
